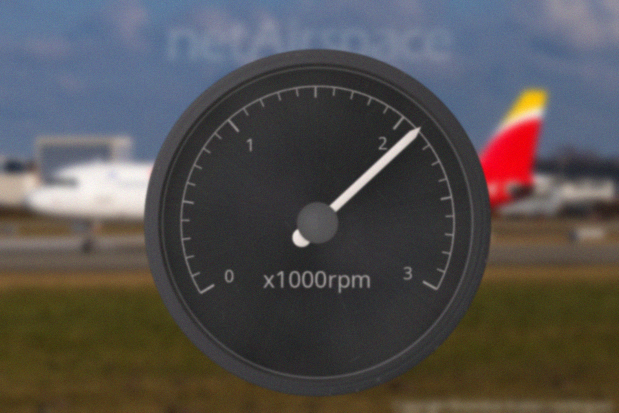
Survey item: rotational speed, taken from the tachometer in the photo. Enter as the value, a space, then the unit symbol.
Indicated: 2100 rpm
